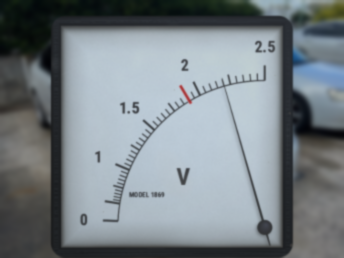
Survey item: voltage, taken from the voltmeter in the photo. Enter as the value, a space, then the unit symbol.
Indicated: 2.2 V
